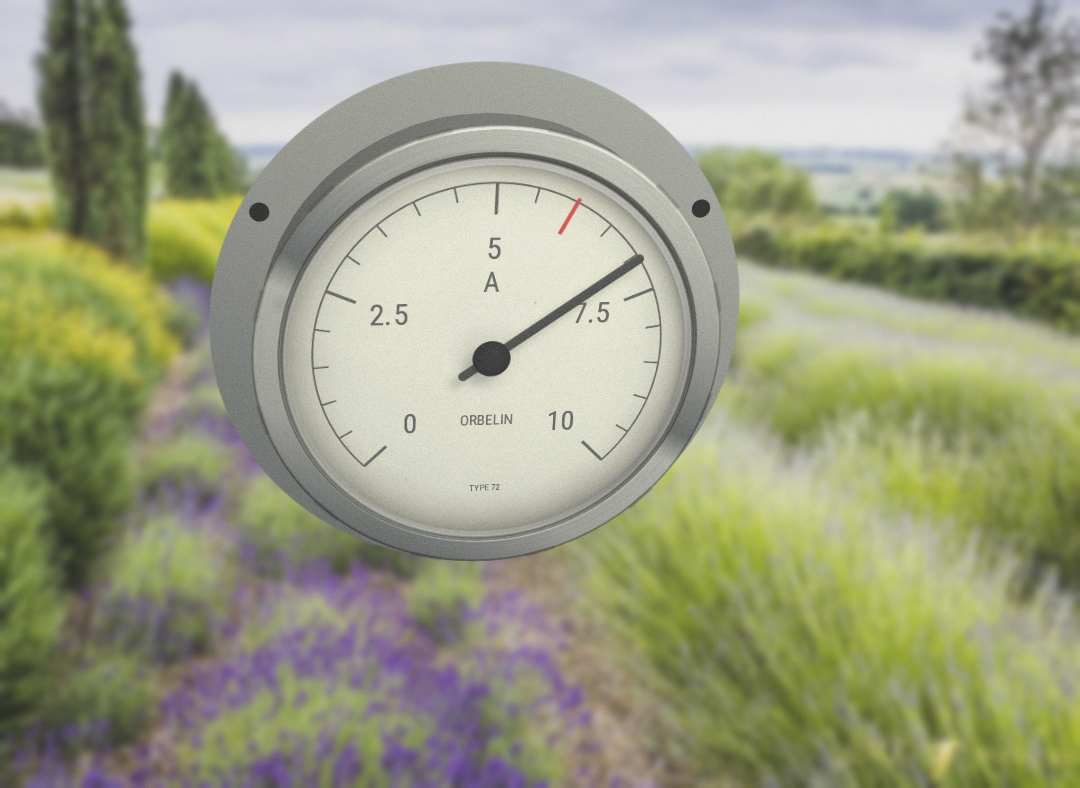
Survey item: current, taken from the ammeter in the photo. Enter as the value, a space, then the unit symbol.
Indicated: 7 A
